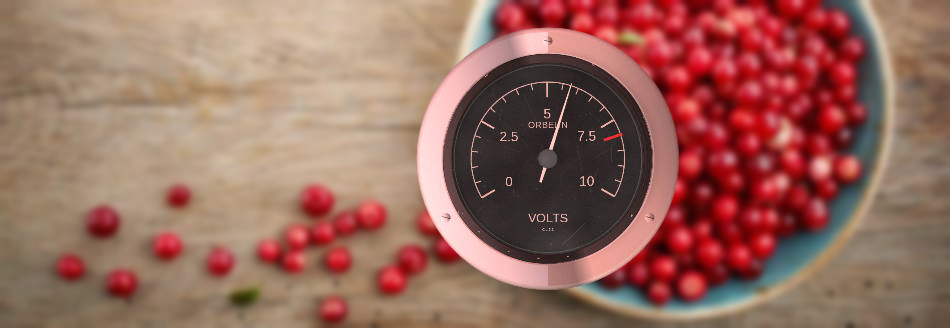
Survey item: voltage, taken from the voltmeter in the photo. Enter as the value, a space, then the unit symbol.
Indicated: 5.75 V
